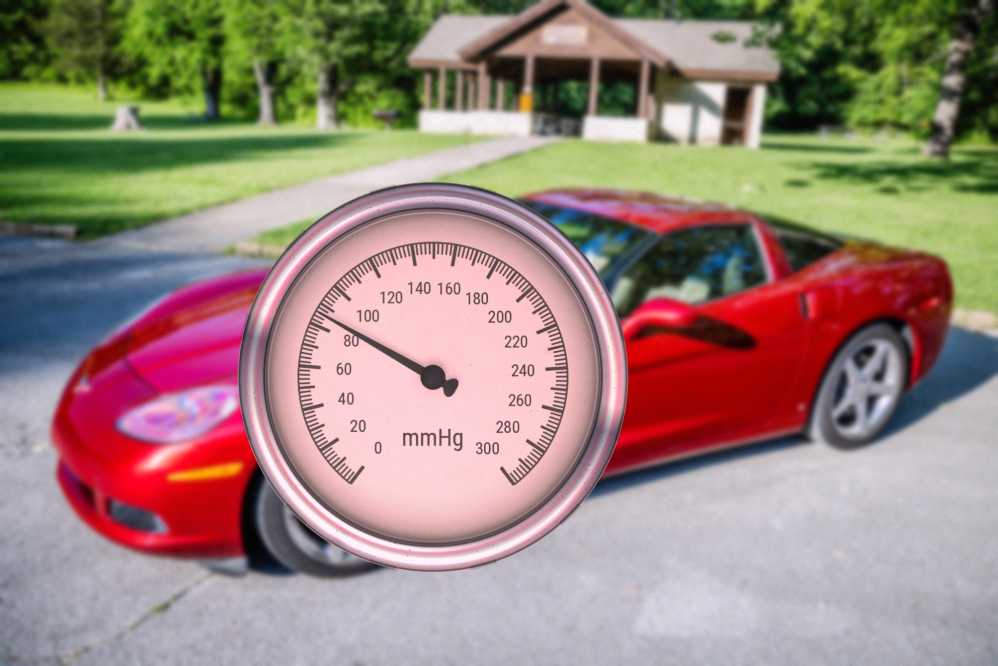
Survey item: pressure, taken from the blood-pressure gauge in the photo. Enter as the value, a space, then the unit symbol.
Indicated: 86 mmHg
